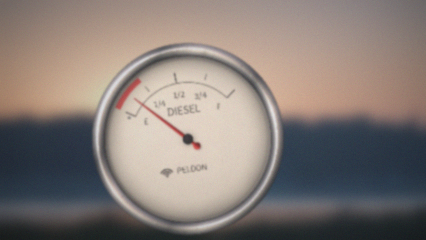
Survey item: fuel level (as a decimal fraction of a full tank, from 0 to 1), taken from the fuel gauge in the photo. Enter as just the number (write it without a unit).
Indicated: 0.125
